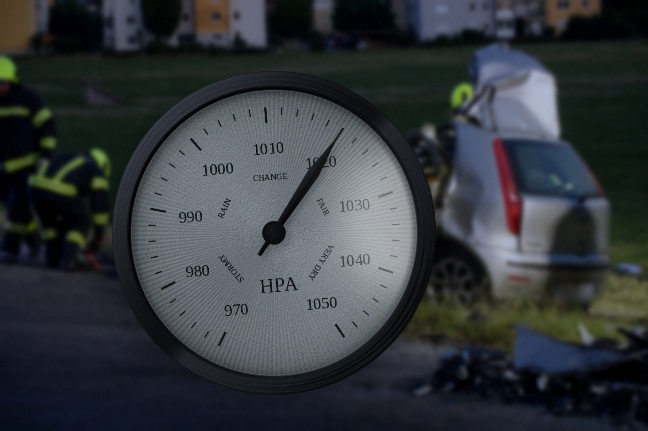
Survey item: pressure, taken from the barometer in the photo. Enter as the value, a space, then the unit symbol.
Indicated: 1020 hPa
